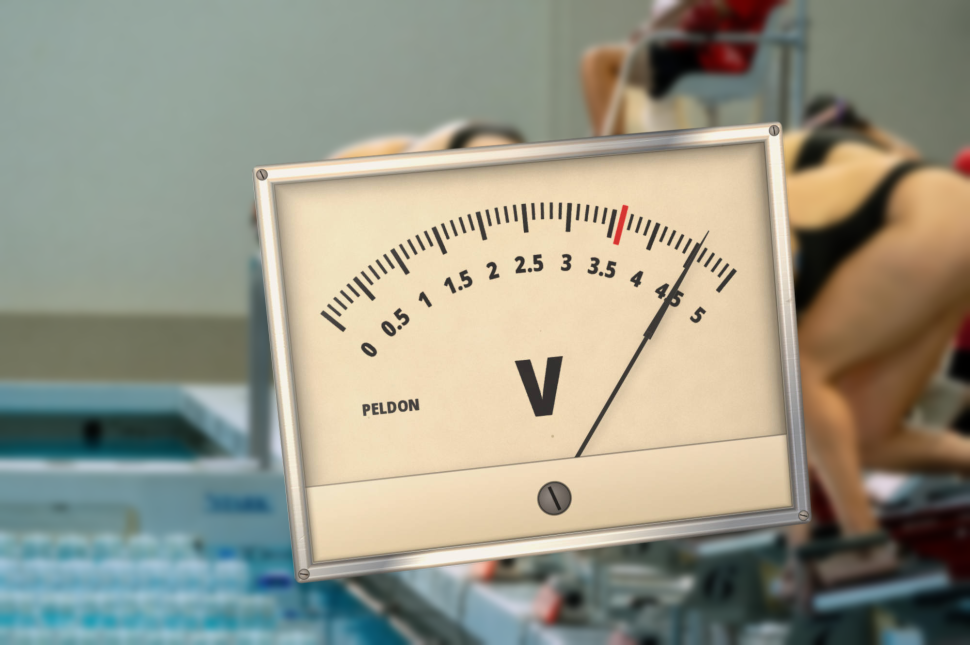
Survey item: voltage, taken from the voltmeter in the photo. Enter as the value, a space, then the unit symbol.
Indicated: 4.5 V
